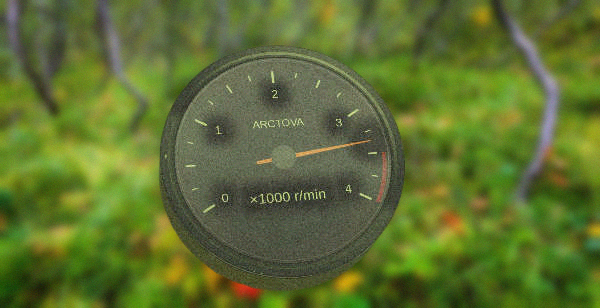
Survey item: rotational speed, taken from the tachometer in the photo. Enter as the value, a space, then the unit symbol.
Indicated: 3375 rpm
